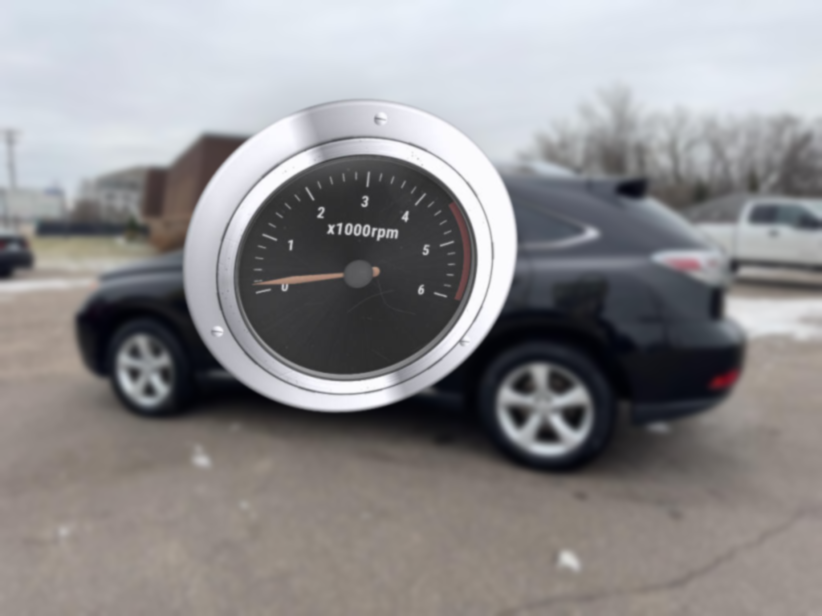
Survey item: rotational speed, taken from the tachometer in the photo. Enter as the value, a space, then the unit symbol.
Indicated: 200 rpm
